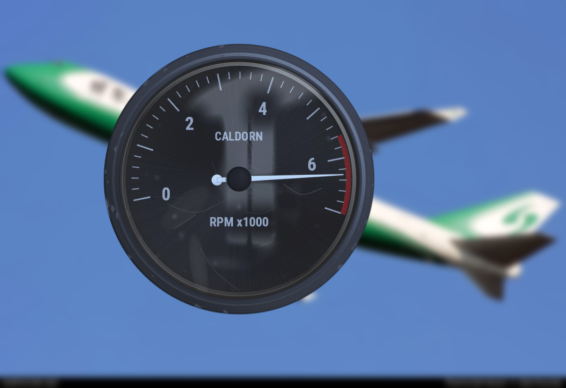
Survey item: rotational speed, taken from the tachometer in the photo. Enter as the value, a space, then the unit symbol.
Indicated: 6300 rpm
